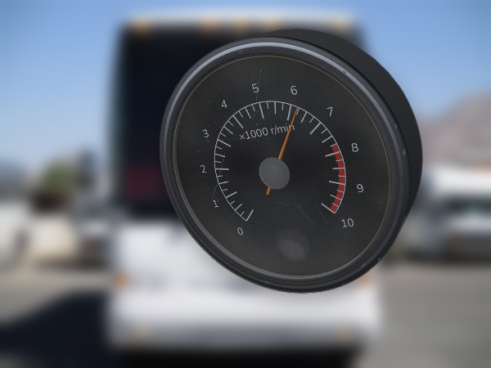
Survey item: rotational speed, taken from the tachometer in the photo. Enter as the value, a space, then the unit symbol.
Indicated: 6250 rpm
